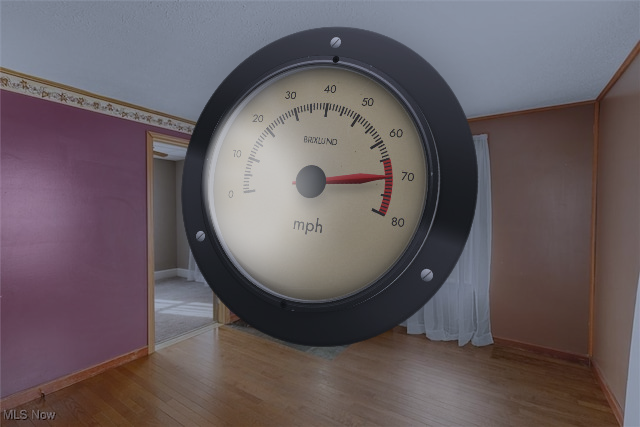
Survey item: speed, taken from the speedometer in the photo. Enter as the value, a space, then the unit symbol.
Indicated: 70 mph
